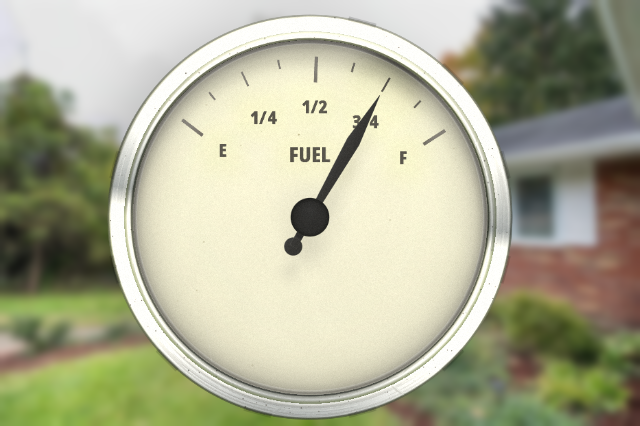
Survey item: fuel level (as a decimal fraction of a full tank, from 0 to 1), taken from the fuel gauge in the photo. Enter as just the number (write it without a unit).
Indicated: 0.75
